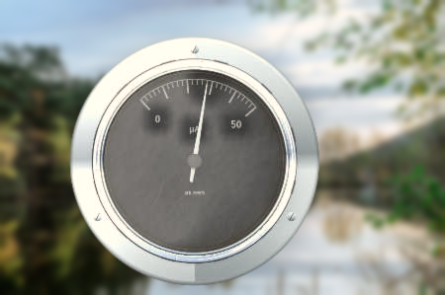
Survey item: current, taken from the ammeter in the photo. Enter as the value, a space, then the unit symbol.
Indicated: 28 µA
